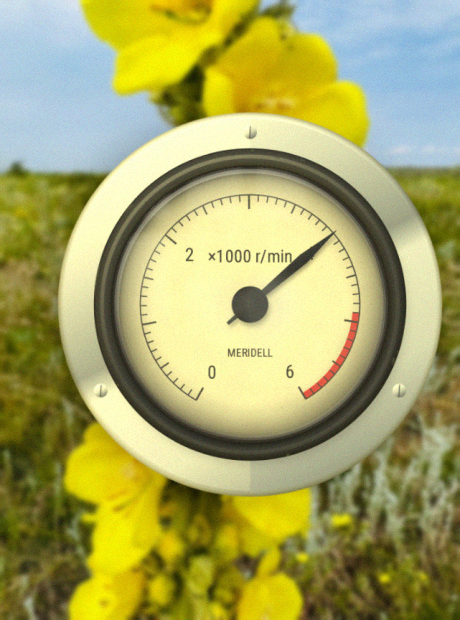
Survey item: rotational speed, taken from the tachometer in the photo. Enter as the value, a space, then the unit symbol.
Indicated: 4000 rpm
